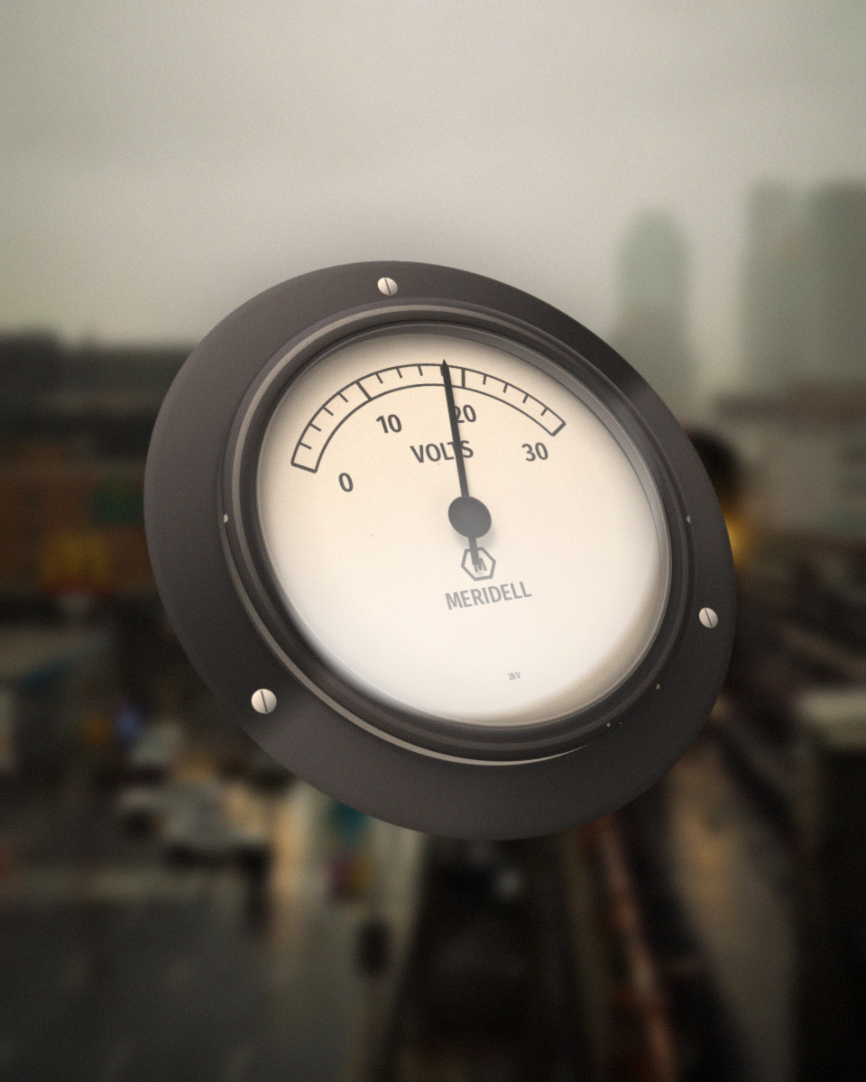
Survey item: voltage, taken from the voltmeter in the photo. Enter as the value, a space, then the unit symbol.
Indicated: 18 V
